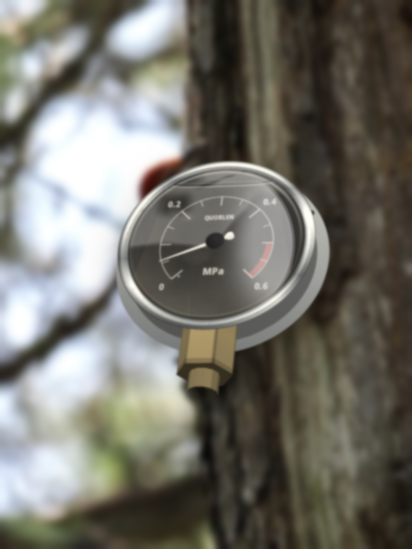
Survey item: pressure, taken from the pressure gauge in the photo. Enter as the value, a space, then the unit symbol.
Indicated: 0.05 MPa
